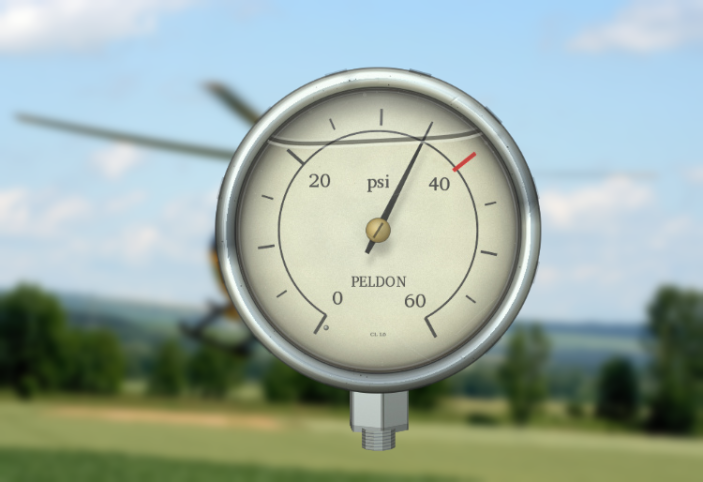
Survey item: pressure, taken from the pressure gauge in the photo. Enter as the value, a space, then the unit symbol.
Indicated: 35 psi
